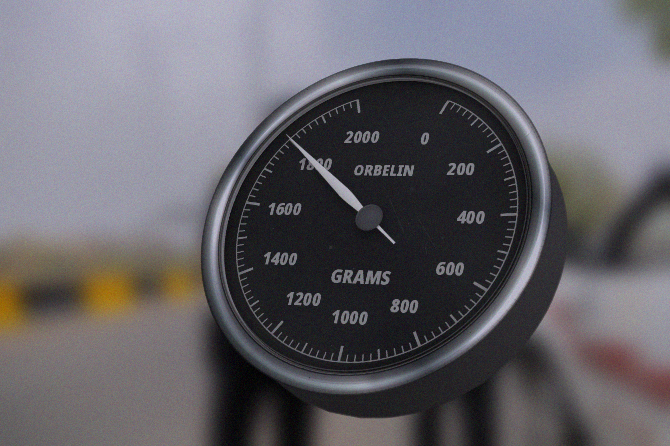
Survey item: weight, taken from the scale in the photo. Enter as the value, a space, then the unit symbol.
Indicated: 1800 g
